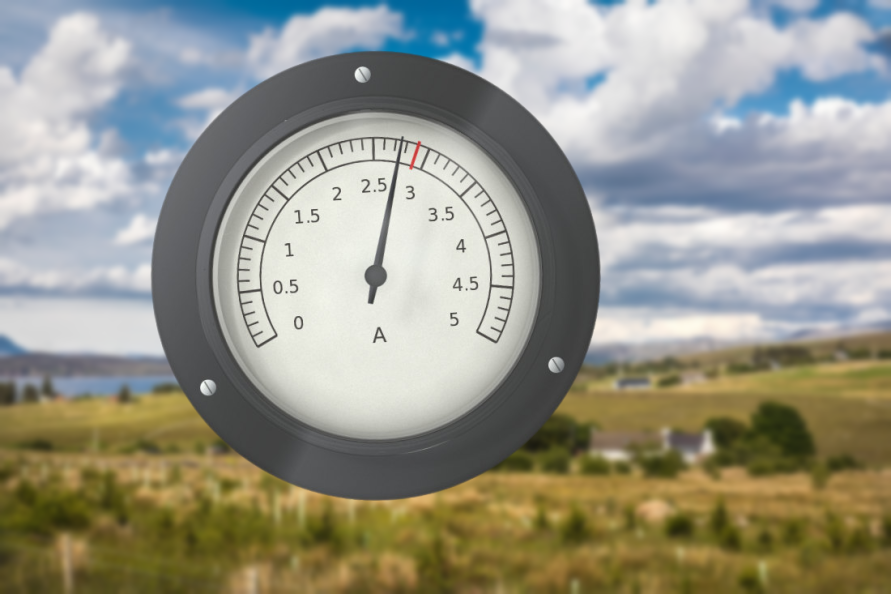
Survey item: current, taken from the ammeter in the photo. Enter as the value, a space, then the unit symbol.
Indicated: 2.75 A
